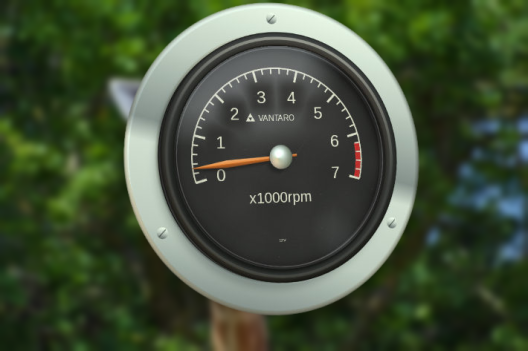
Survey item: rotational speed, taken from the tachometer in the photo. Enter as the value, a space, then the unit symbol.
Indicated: 300 rpm
